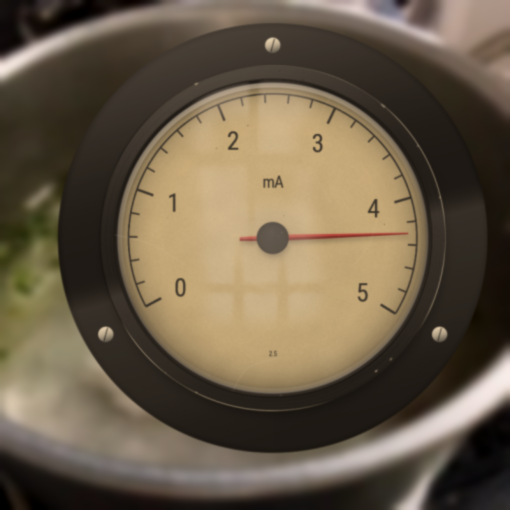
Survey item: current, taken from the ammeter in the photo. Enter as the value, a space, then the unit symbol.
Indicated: 4.3 mA
